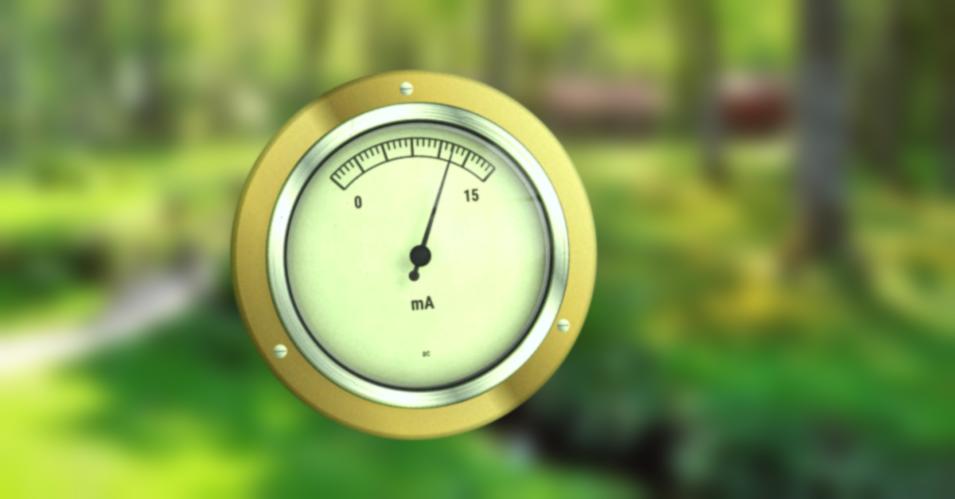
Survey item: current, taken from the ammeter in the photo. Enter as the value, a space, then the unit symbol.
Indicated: 11 mA
